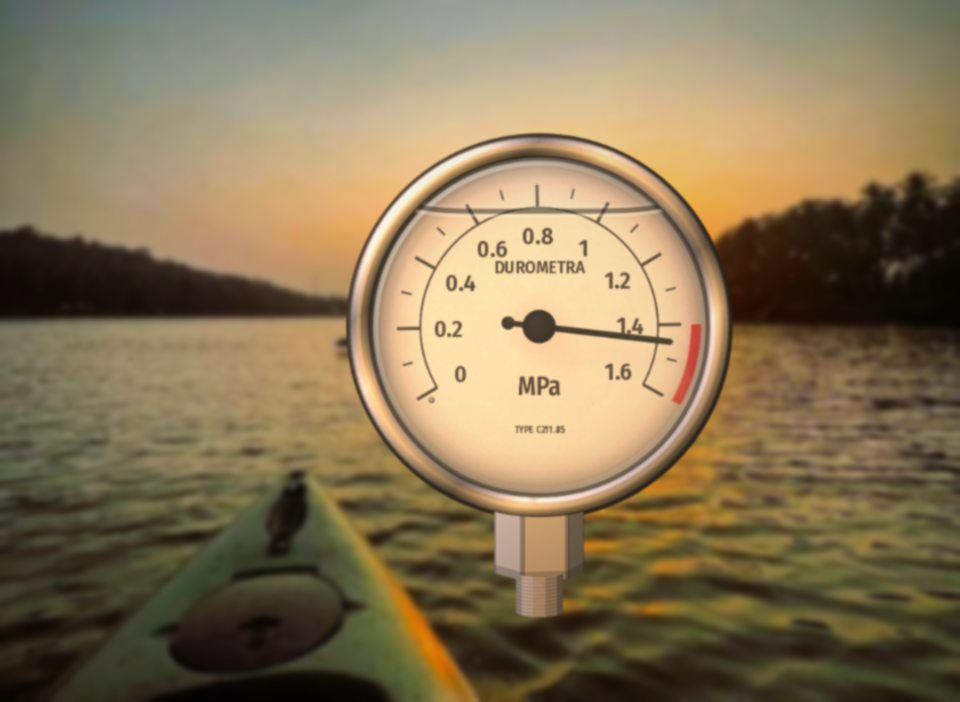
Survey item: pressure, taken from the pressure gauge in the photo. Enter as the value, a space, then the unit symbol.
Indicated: 1.45 MPa
